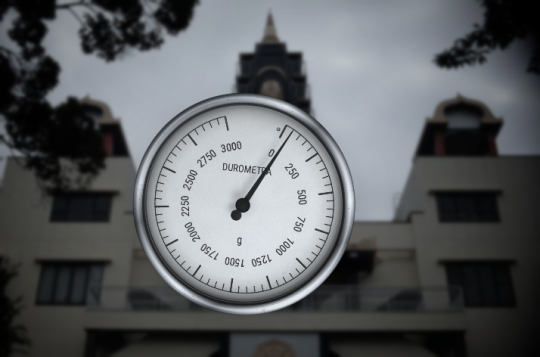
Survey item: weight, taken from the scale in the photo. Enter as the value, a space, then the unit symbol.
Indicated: 50 g
